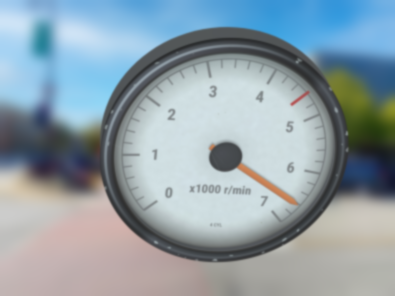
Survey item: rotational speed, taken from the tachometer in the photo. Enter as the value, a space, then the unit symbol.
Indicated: 6600 rpm
